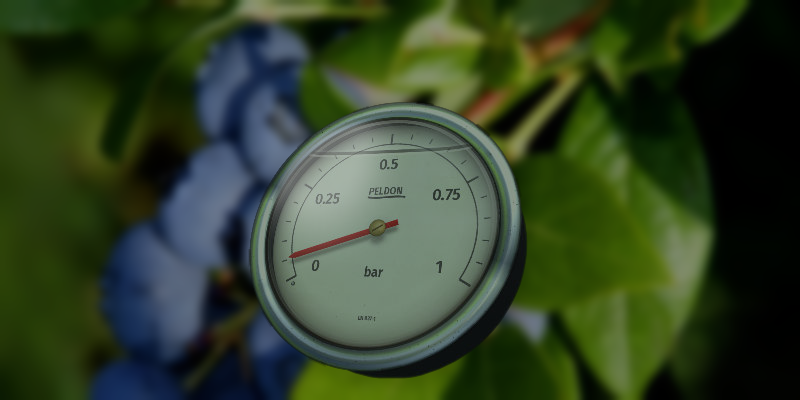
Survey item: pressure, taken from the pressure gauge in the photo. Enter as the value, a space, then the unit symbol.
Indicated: 0.05 bar
